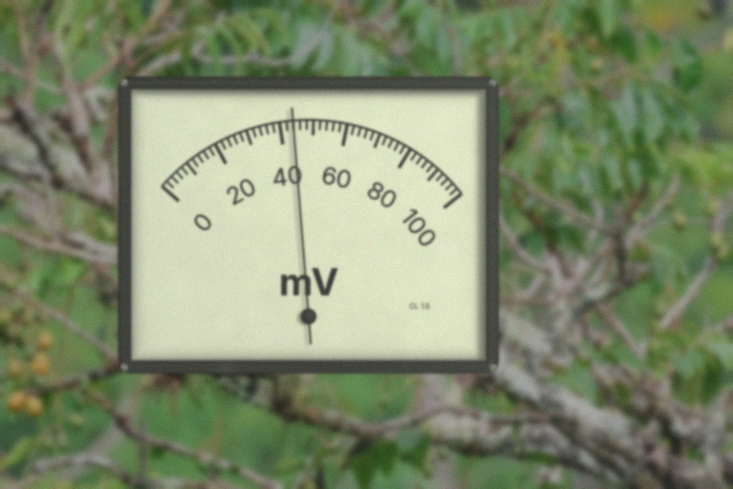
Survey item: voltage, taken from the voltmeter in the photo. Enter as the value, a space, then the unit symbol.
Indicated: 44 mV
